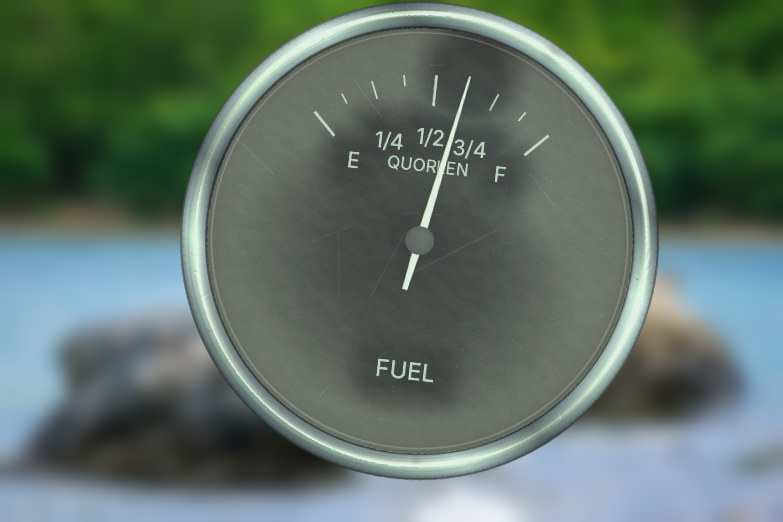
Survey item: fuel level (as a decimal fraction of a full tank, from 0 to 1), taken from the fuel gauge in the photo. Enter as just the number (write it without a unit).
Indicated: 0.625
